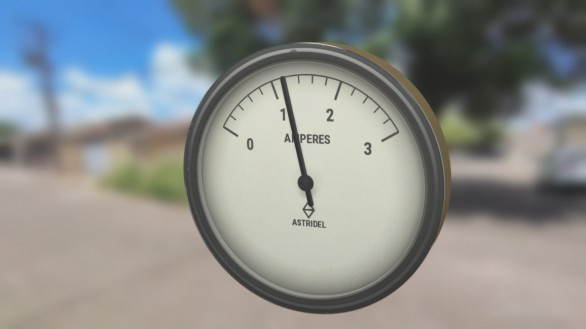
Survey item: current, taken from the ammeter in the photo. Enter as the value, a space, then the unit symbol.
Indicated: 1.2 A
